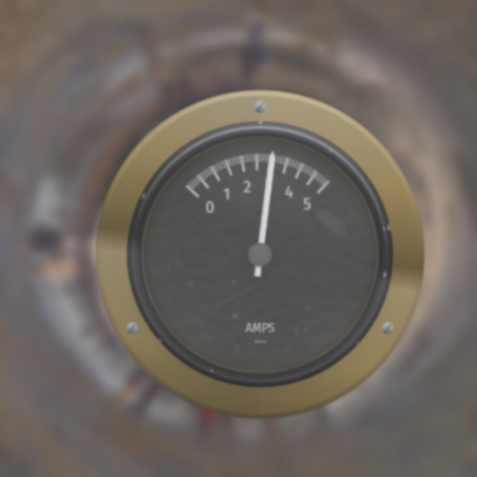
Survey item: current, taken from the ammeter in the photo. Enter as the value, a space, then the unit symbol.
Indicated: 3 A
